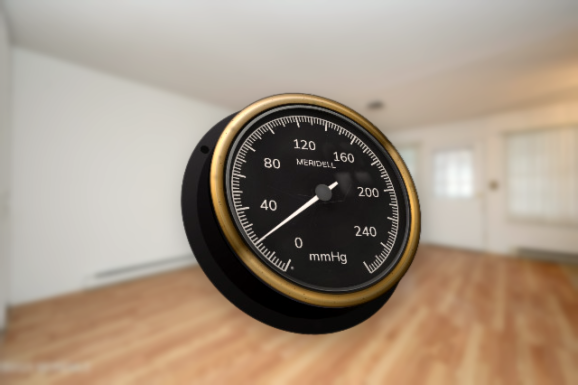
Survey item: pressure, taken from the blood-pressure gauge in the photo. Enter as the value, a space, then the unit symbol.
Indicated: 20 mmHg
